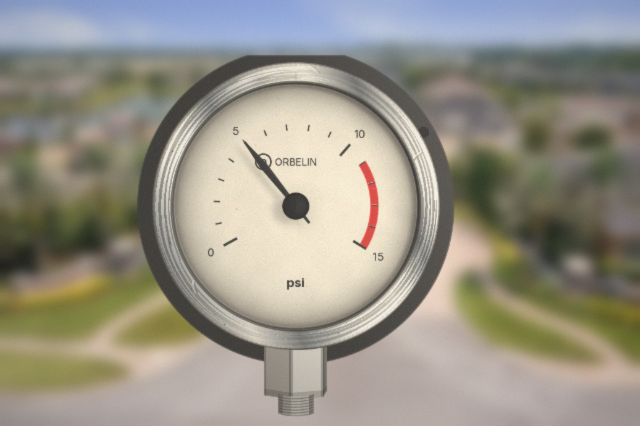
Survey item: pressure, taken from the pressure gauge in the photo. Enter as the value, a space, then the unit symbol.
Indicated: 5 psi
